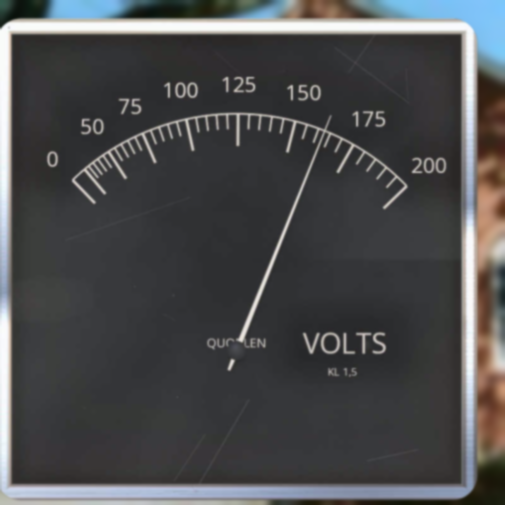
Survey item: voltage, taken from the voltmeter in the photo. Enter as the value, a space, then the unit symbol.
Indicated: 162.5 V
